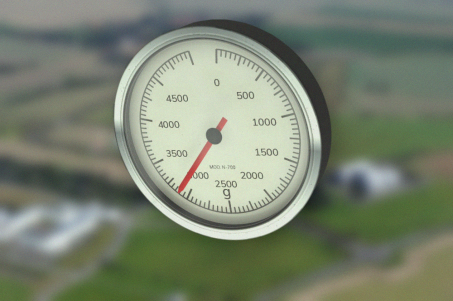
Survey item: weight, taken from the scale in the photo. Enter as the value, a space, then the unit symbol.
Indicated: 3100 g
